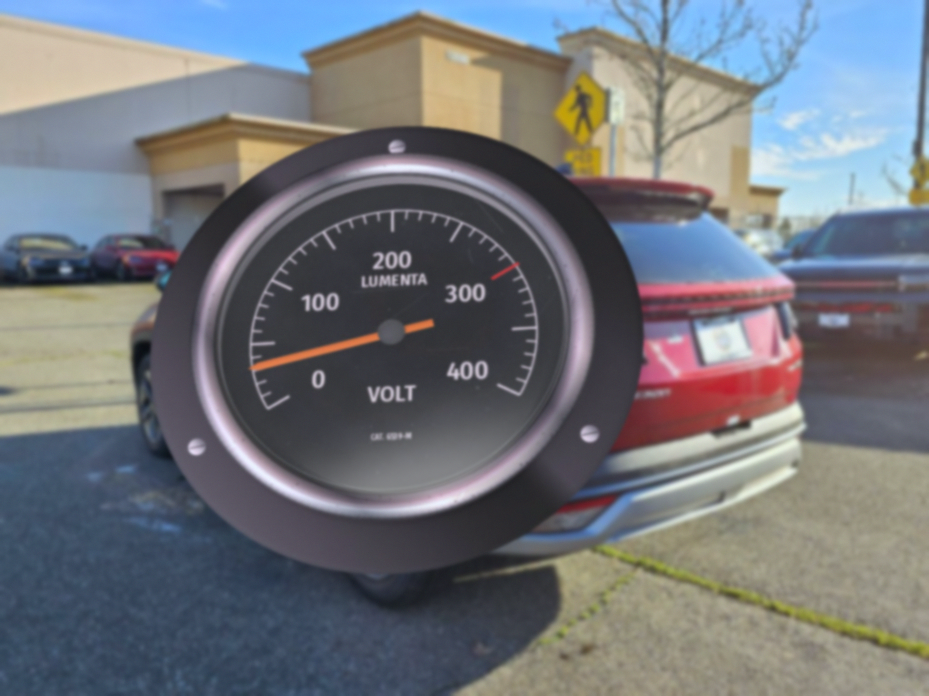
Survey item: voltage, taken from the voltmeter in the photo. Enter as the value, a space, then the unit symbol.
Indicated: 30 V
